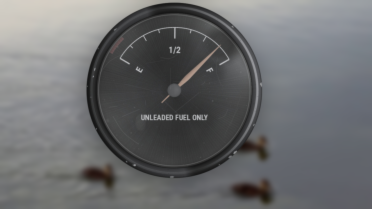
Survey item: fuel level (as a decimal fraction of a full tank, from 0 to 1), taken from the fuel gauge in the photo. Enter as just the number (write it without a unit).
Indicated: 0.875
